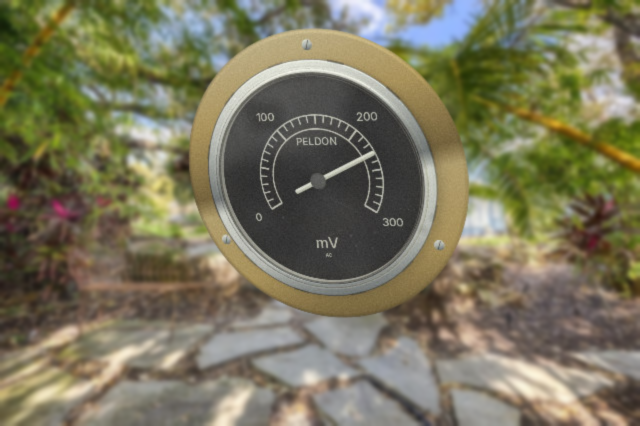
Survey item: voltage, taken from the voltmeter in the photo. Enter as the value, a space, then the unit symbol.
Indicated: 230 mV
